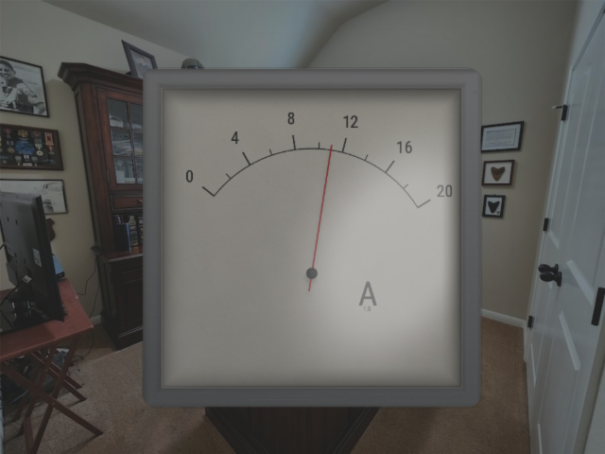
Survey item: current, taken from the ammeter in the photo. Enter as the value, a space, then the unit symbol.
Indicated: 11 A
